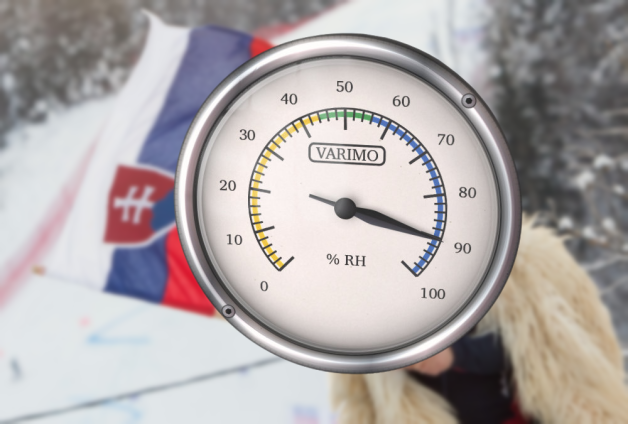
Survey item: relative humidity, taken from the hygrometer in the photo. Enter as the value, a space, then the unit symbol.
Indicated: 90 %
